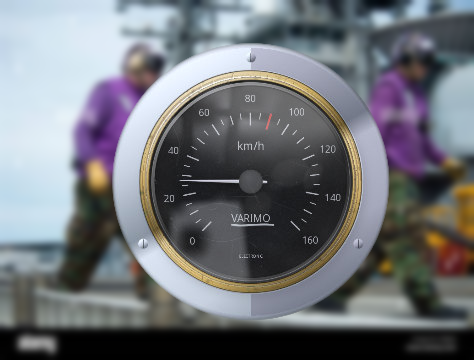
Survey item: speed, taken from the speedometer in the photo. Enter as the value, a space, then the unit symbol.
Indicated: 27.5 km/h
